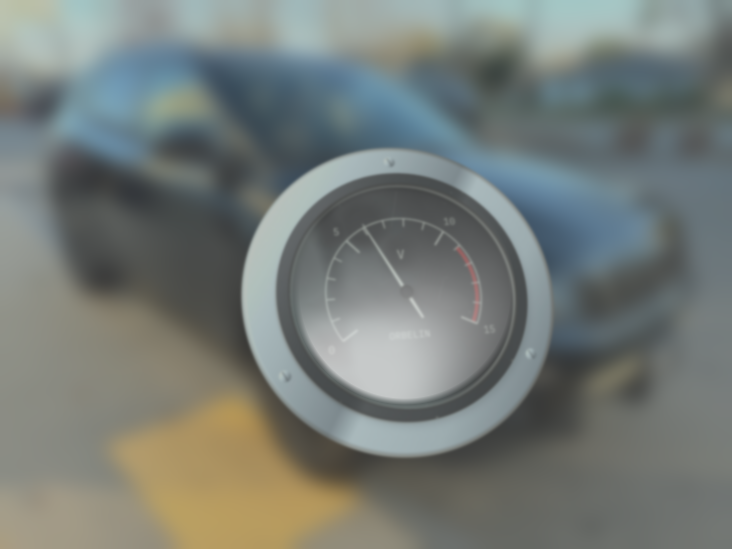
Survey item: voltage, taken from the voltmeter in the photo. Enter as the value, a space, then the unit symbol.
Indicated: 6 V
